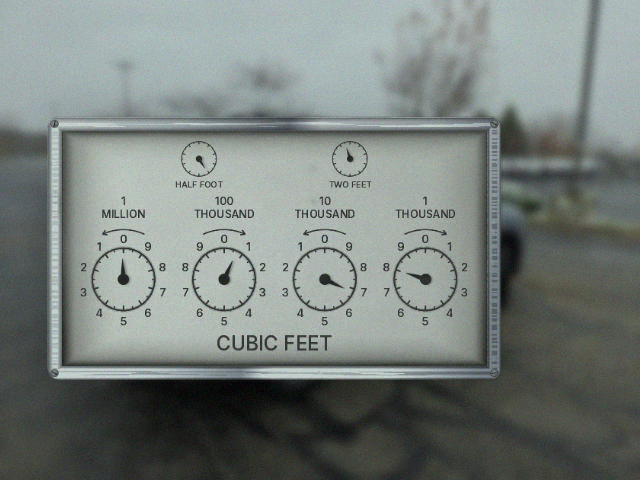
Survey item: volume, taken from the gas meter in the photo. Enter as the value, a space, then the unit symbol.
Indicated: 6800 ft³
